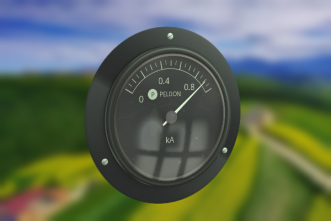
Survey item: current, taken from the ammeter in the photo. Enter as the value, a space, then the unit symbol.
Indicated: 0.9 kA
